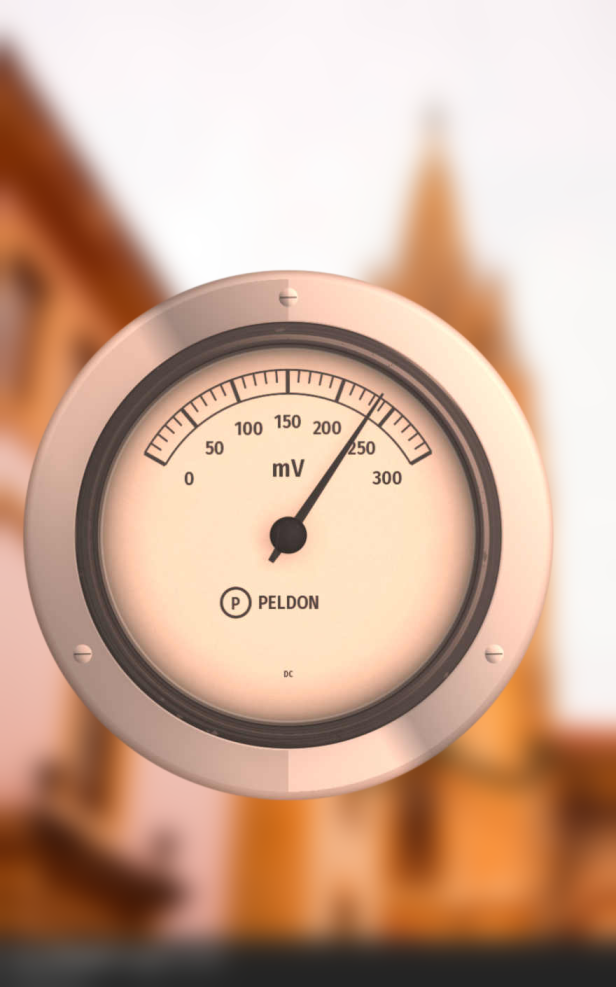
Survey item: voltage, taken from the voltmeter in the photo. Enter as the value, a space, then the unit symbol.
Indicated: 235 mV
